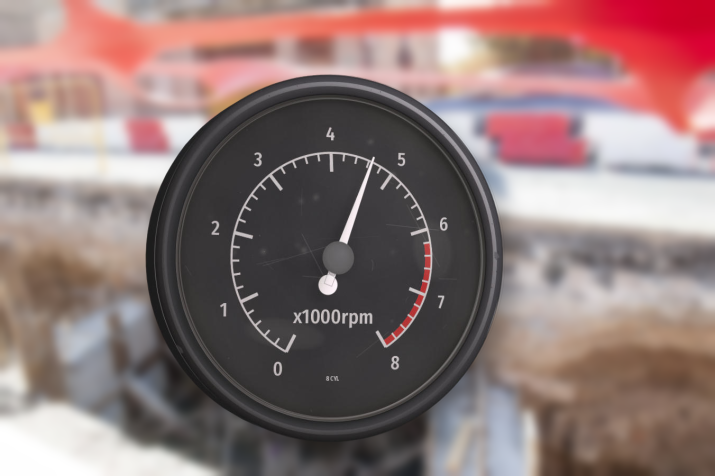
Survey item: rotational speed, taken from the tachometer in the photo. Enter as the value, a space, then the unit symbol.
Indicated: 4600 rpm
